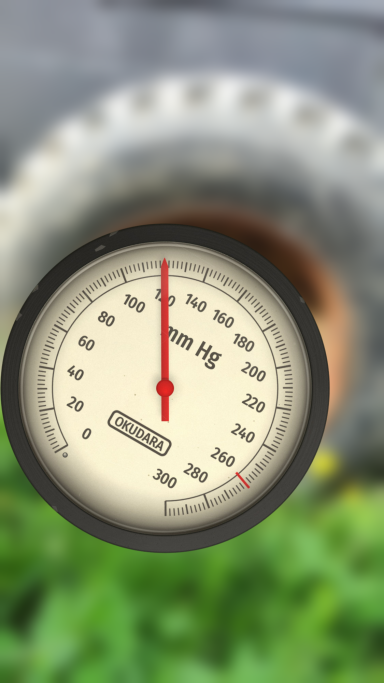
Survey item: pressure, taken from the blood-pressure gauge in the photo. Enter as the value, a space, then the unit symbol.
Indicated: 120 mmHg
